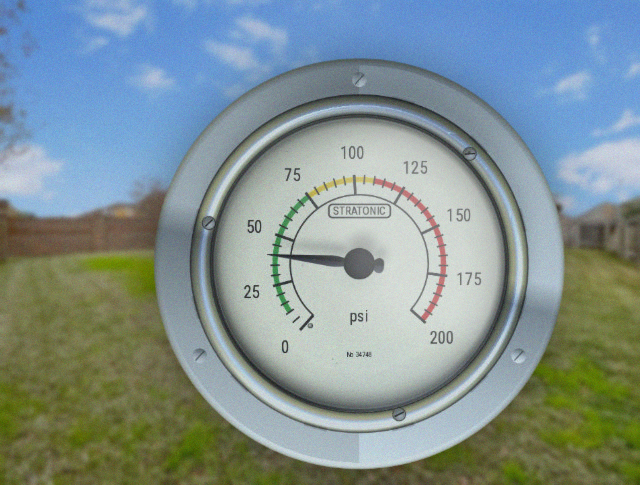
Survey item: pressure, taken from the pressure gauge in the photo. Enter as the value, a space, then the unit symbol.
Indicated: 40 psi
